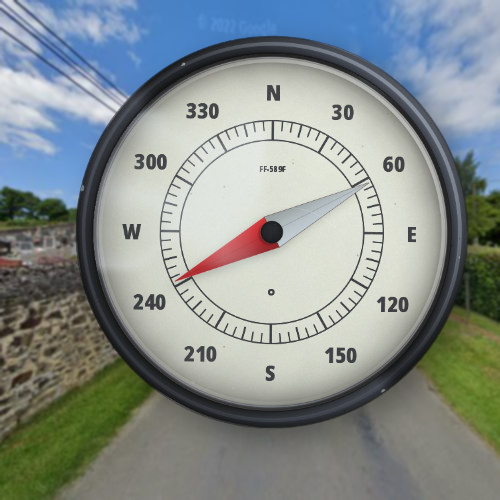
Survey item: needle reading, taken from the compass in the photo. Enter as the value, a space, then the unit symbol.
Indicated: 242.5 °
